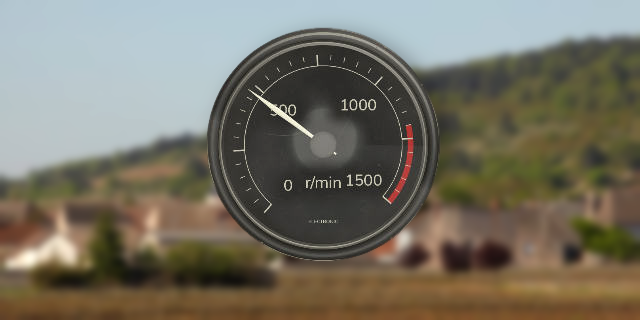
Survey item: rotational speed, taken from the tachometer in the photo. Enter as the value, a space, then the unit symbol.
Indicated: 475 rpm
